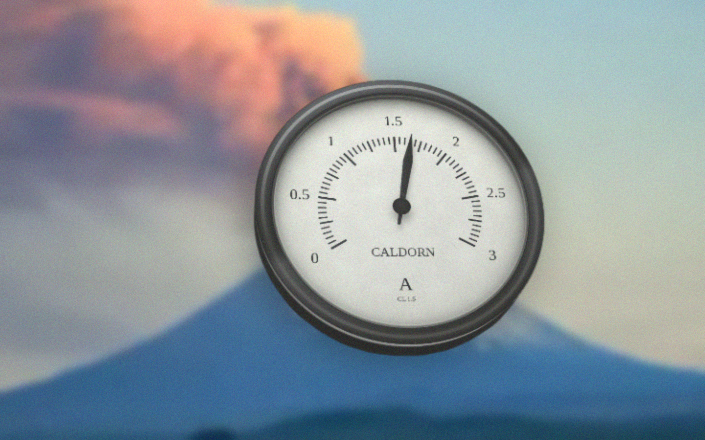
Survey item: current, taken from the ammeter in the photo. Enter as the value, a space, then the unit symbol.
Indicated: 1.65 A
